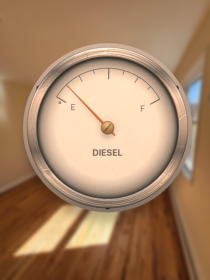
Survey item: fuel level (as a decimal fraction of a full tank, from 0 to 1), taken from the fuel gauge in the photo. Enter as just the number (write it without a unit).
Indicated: 0.125
